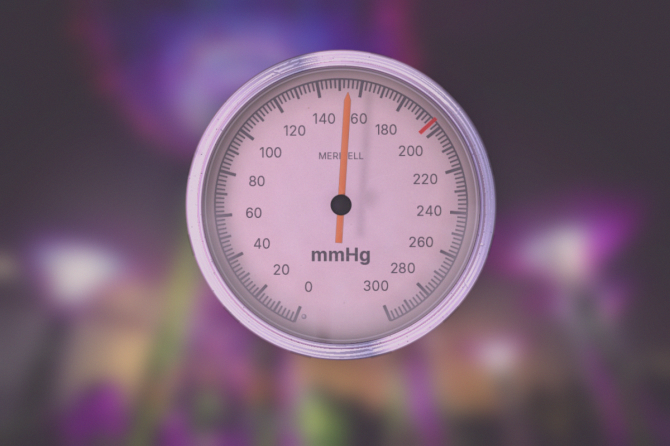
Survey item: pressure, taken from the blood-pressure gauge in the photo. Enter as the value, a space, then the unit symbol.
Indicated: 154 mmHg
